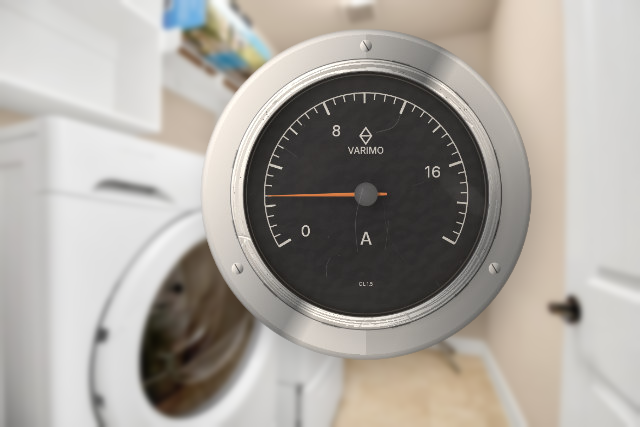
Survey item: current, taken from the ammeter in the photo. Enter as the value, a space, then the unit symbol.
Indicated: 2.5 A
